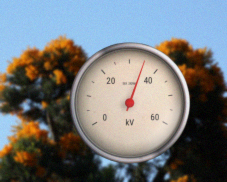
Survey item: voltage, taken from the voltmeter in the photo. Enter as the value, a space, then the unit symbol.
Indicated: 35 kV
